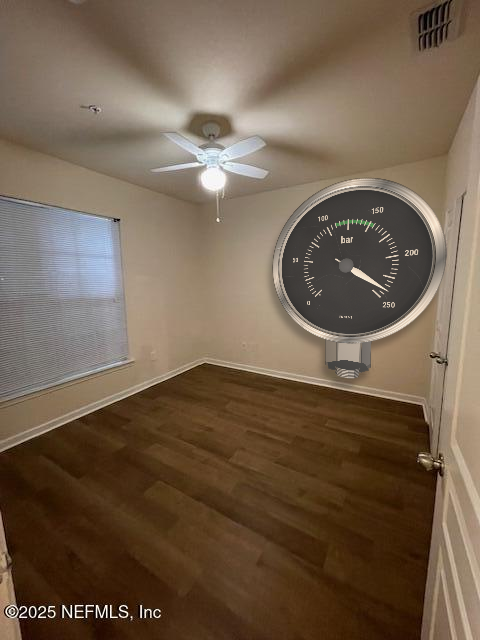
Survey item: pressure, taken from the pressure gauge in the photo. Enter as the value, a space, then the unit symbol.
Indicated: 240 bar
